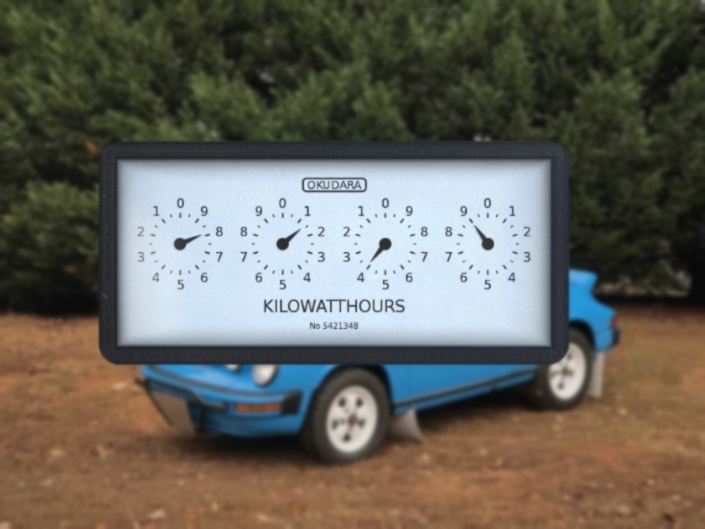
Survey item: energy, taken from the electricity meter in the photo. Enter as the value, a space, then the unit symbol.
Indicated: 8139 kWh
